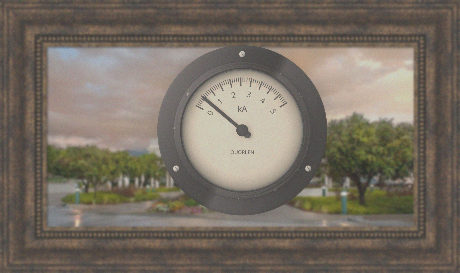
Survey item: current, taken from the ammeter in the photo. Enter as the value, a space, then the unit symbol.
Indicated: 0.5 kA
